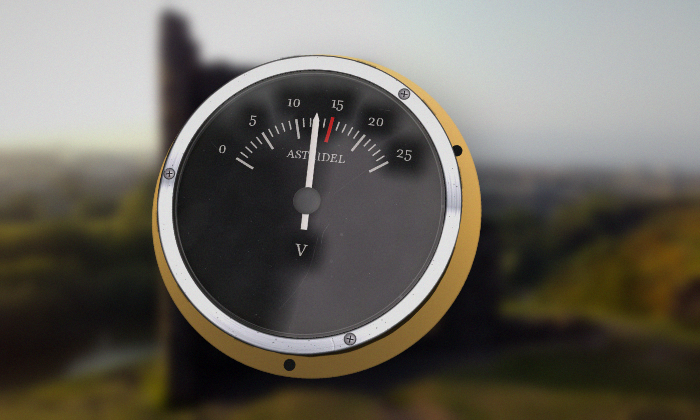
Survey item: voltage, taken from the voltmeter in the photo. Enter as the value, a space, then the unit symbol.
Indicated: 13 V
